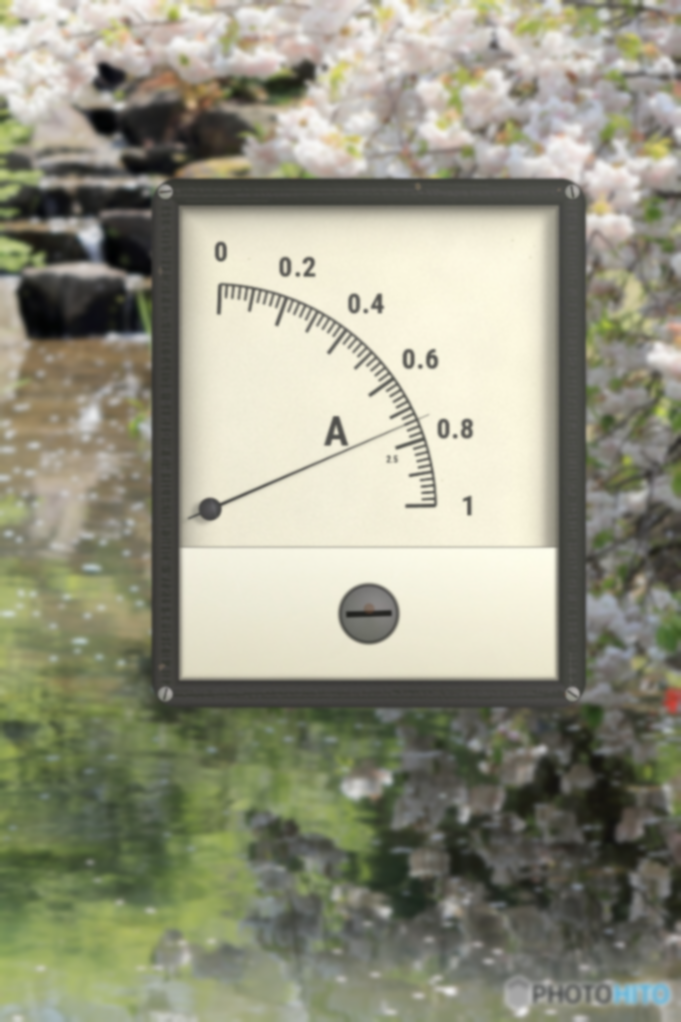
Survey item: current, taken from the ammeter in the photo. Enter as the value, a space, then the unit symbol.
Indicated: 0.74 A
